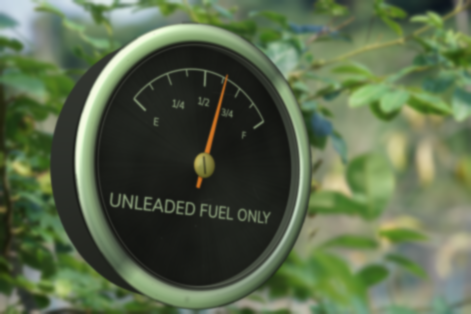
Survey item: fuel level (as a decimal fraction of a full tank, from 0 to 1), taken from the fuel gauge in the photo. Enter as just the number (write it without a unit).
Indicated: 0.625
